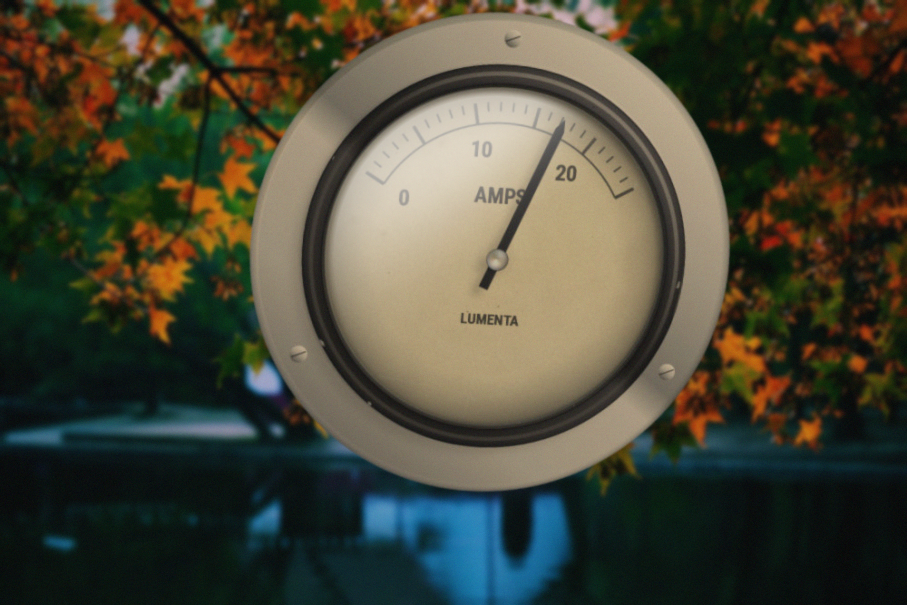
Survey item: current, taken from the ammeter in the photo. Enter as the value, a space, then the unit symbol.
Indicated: 17 A
